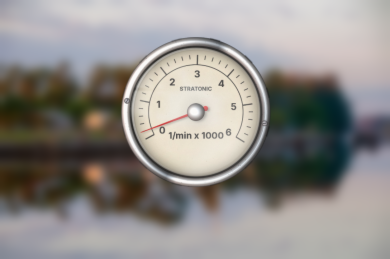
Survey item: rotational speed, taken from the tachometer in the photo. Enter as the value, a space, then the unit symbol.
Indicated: 200 rpm
